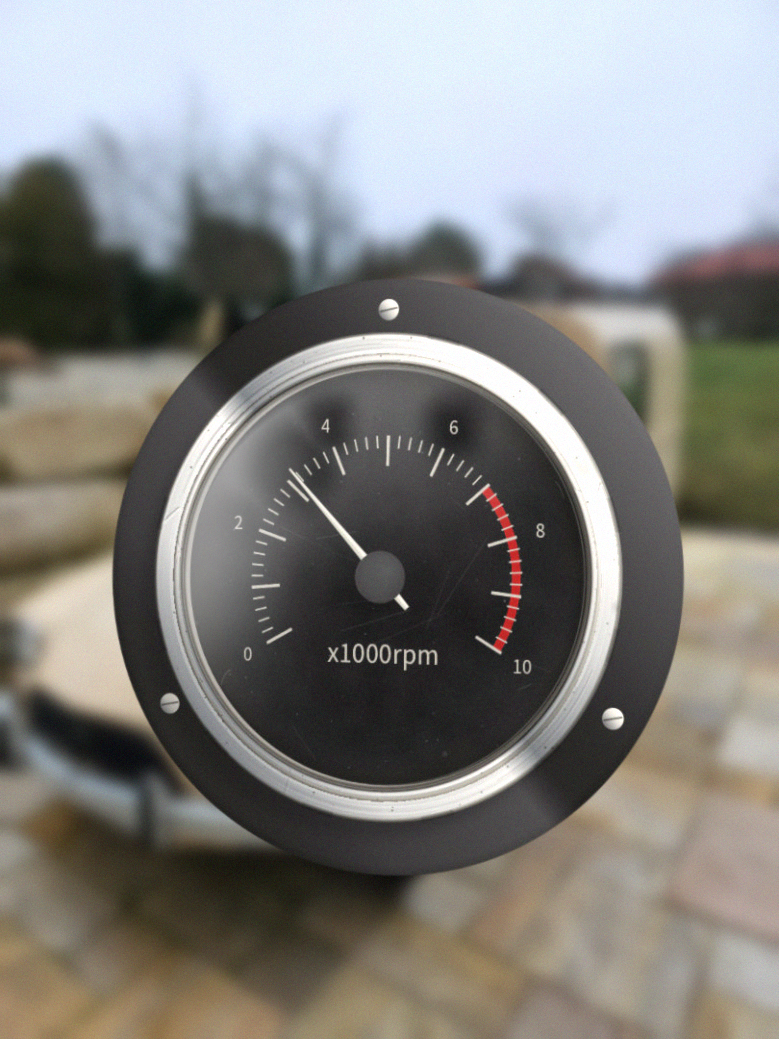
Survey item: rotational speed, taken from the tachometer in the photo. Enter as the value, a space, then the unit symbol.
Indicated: 3200 rpm
